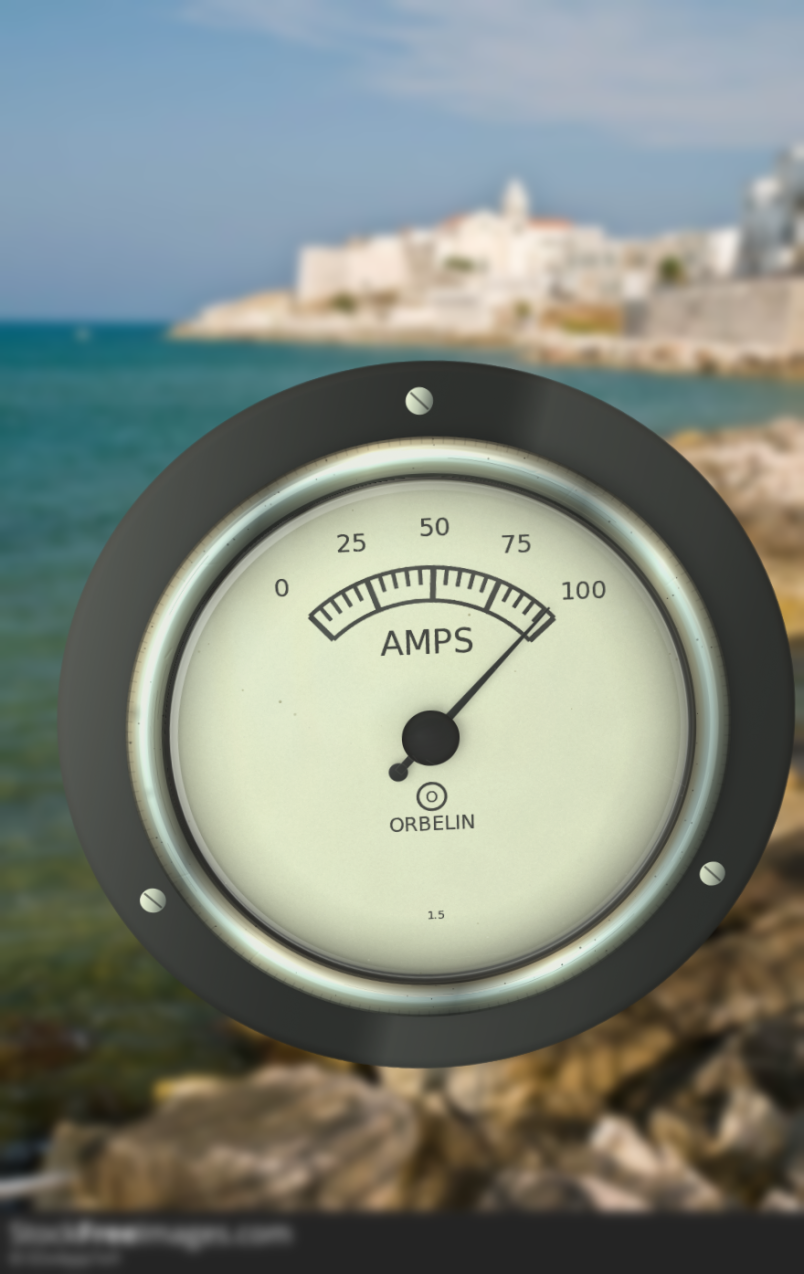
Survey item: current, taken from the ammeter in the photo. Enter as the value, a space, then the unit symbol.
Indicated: 95 A
